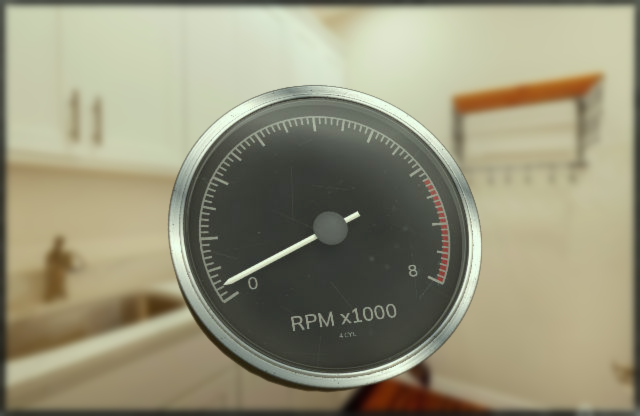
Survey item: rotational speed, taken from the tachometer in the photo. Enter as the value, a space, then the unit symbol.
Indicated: 200 rpm
